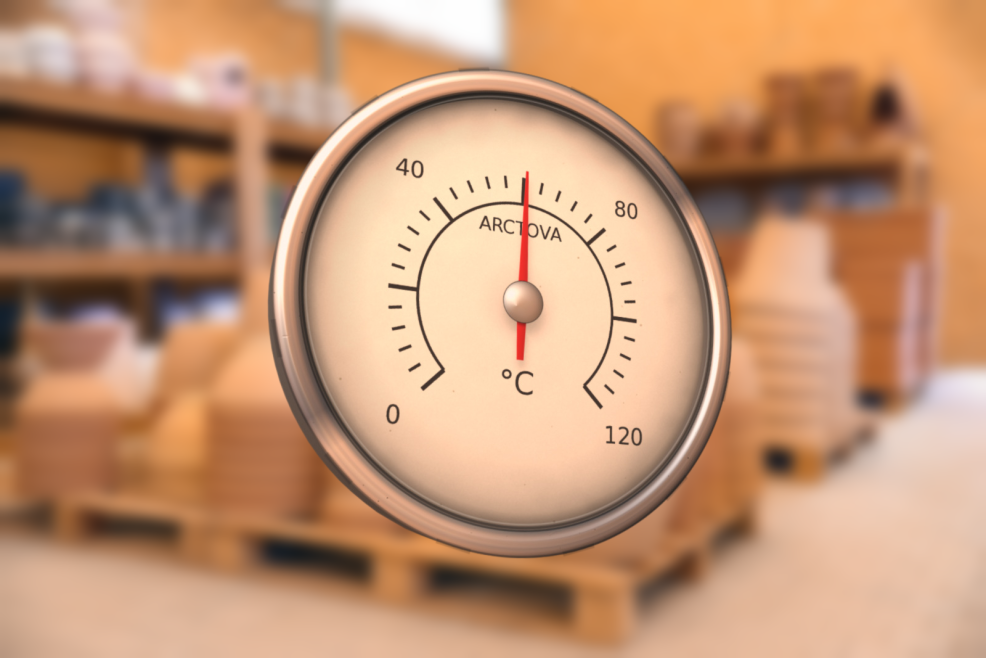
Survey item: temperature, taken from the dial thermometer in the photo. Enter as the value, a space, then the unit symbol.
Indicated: 60 °C
